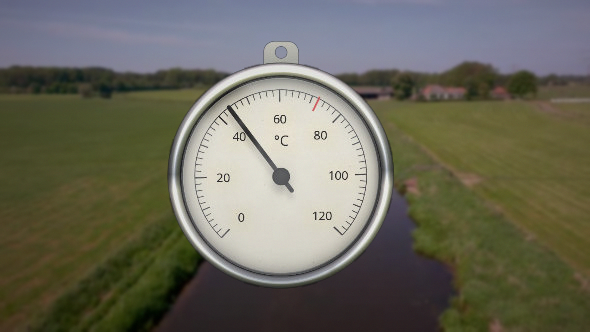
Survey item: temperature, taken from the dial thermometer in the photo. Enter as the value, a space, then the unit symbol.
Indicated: 44 °C
